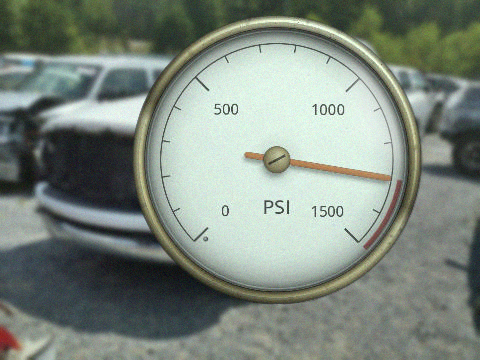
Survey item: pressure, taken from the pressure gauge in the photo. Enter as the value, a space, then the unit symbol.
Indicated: 1300 psi
